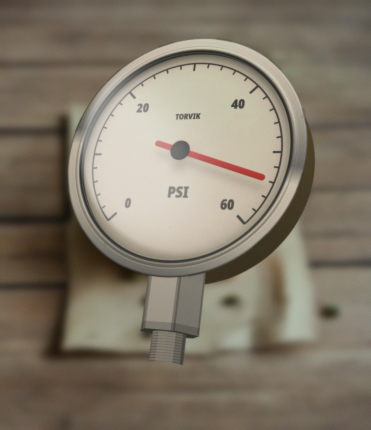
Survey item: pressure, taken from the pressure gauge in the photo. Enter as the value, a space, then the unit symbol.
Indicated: 54 psi
